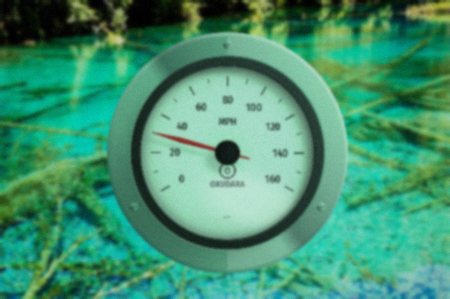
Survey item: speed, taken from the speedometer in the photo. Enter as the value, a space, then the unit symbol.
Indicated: 30 mph
